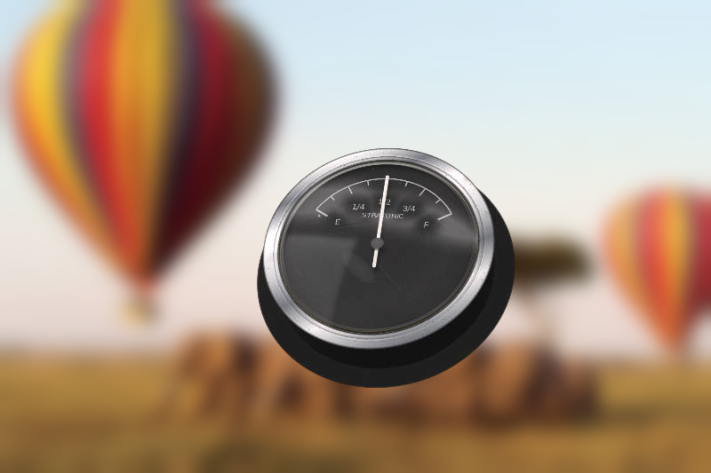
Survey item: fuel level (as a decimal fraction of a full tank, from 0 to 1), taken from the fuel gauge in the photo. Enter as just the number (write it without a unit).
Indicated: 0.5
